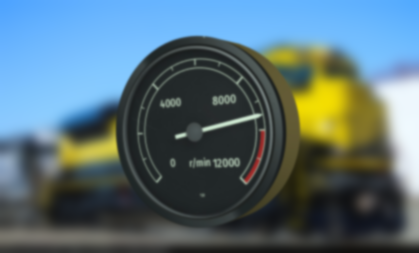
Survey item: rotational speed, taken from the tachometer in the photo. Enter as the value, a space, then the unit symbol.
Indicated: 9500 rpm
